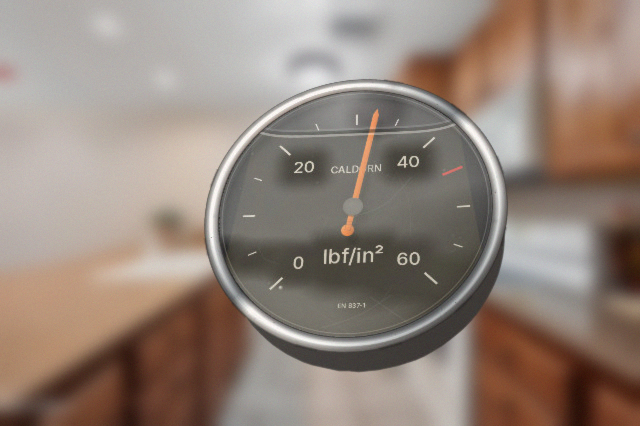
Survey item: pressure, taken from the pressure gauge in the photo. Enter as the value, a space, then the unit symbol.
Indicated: 32.5 psi
